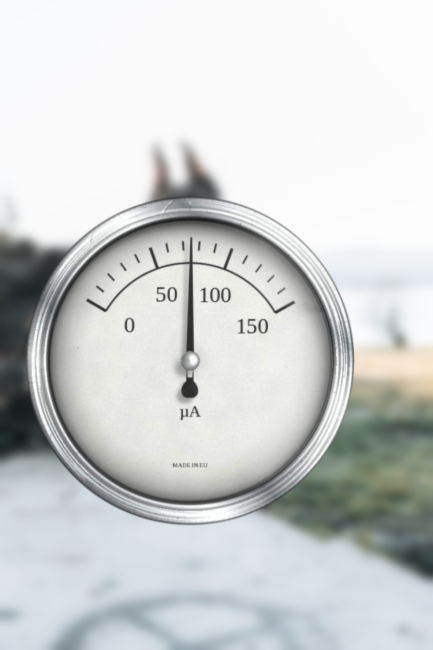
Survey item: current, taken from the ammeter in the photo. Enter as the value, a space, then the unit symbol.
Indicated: 75 µA
